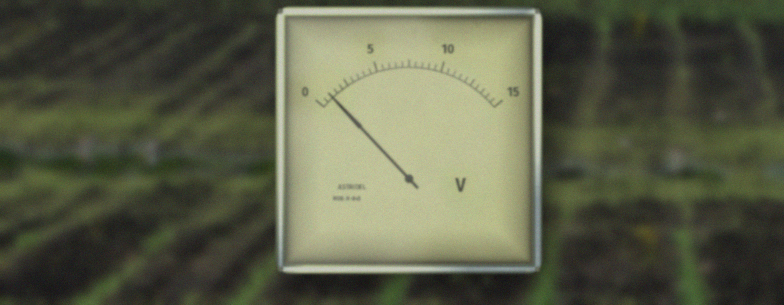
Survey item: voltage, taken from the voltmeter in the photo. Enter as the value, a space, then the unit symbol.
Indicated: 1 V
